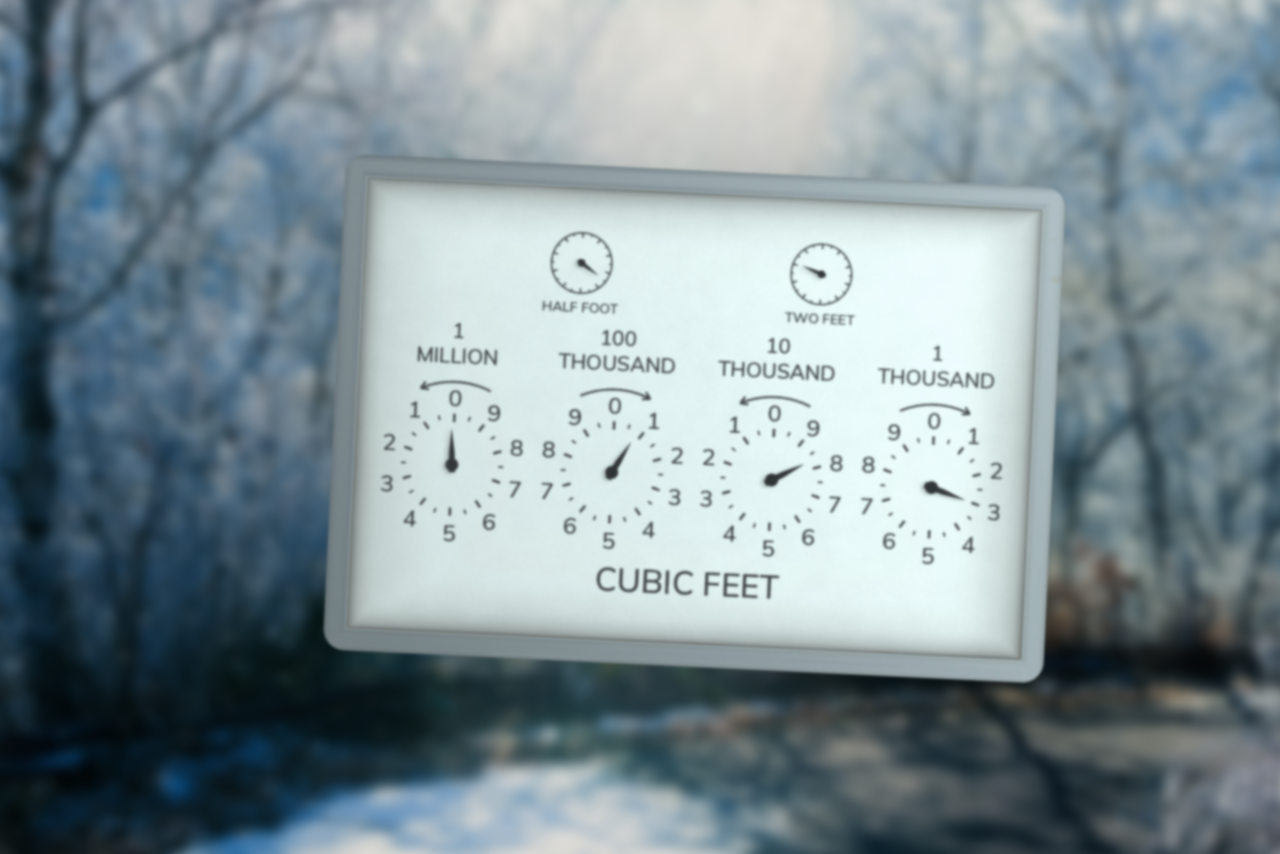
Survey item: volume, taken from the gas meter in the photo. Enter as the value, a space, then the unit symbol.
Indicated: 8300 ft³
